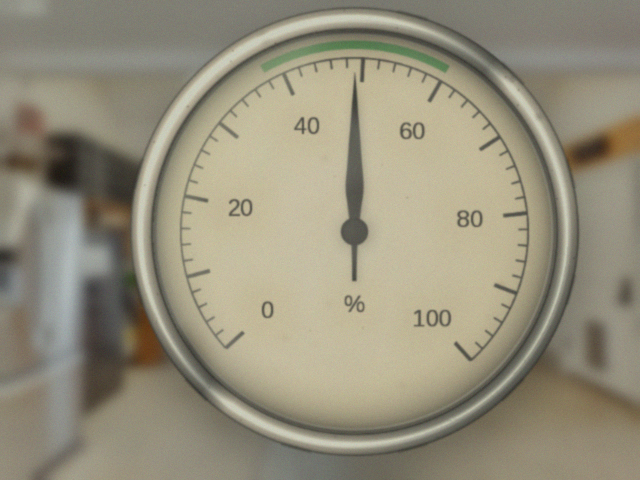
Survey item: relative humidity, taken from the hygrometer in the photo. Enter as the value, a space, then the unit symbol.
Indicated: 49 %
